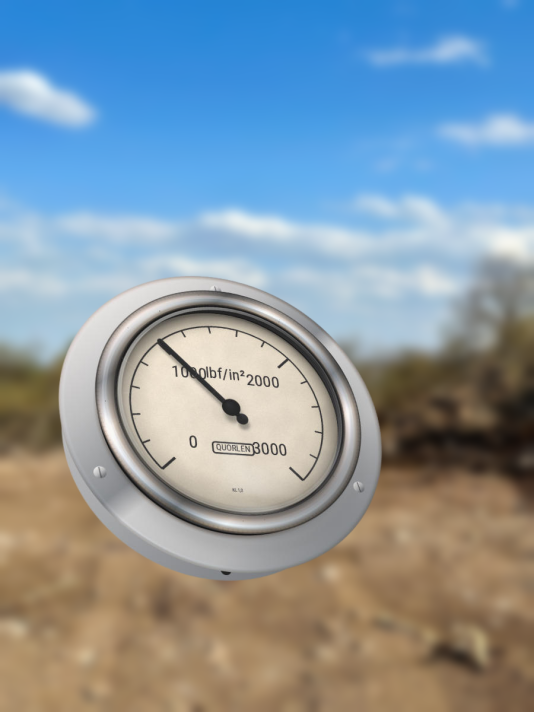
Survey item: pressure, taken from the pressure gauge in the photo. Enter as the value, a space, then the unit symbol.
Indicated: 1000 psi
